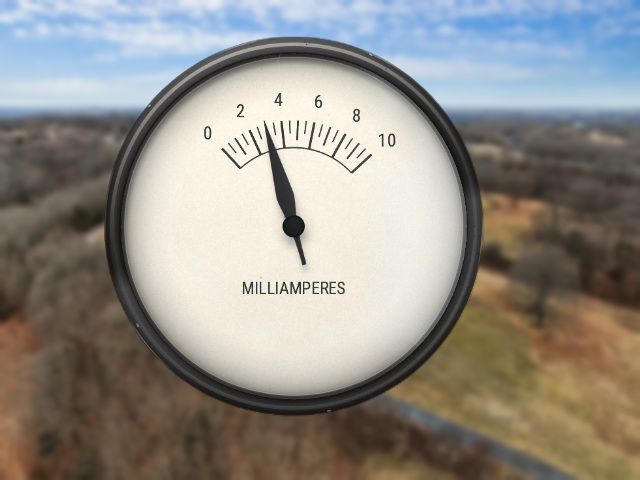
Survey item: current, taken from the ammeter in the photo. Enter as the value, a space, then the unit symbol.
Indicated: 3 mA
